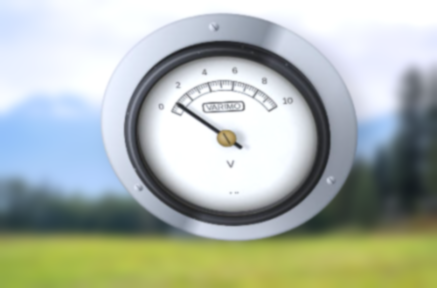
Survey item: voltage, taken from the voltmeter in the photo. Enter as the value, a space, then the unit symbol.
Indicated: 1 V
